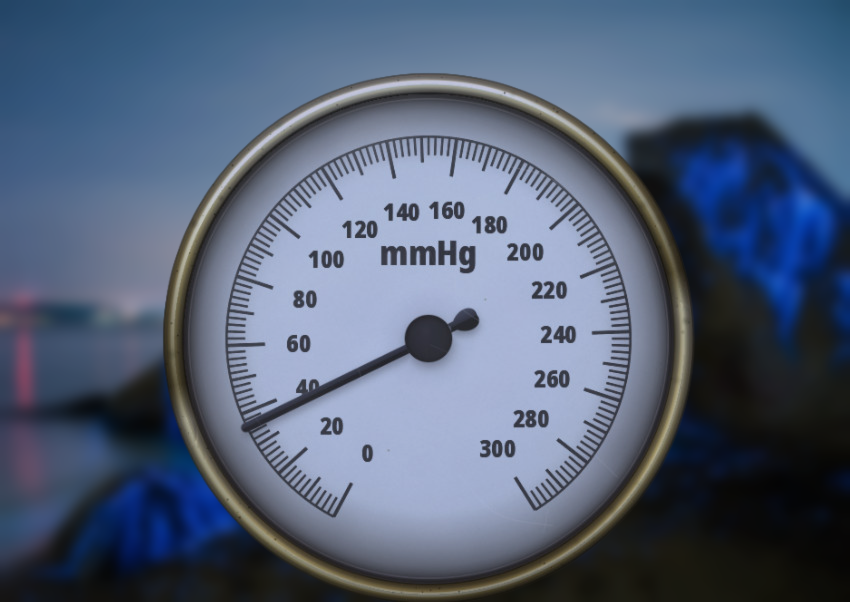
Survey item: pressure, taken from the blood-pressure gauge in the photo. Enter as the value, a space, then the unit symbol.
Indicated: 36 mmHg
